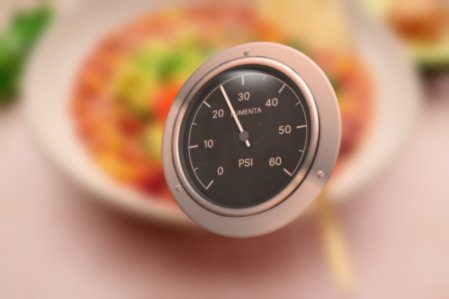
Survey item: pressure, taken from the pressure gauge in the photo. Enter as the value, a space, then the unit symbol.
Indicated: 25 psi
